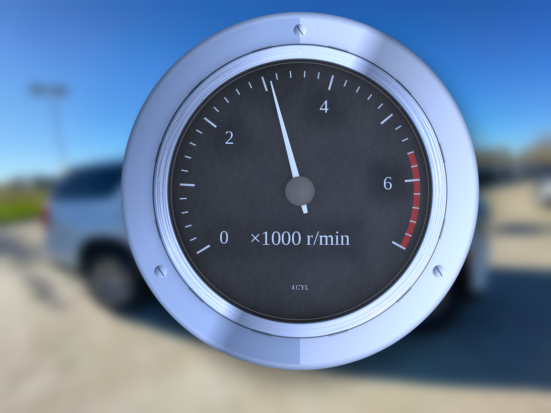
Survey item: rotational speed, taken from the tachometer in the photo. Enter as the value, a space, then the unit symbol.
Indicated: 3100 rpm
